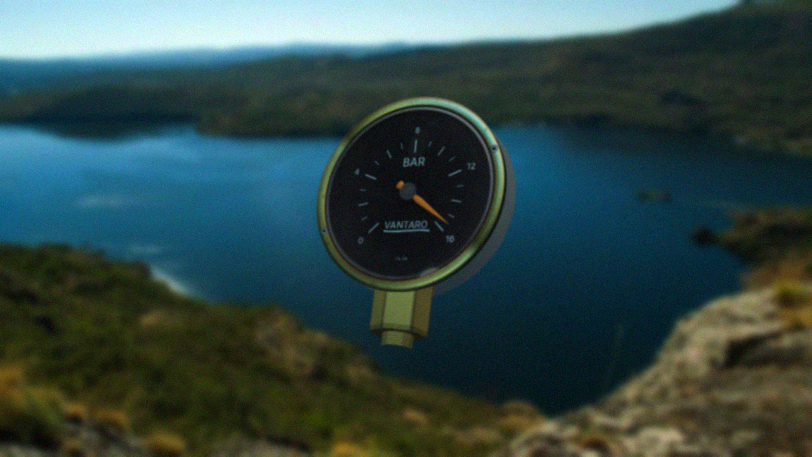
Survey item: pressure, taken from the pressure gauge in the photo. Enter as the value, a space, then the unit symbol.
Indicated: 15.5 bar
